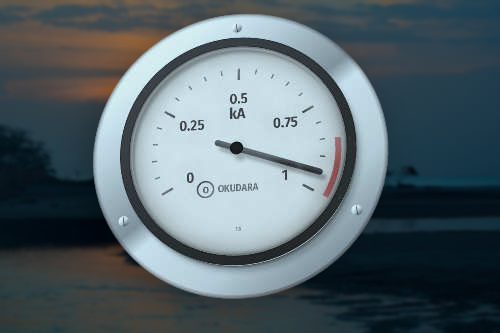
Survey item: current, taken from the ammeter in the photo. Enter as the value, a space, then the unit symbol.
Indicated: 0.95 kA
